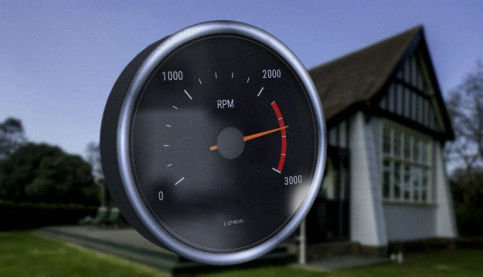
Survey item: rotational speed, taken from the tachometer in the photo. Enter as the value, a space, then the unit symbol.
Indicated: 2500 rpm
